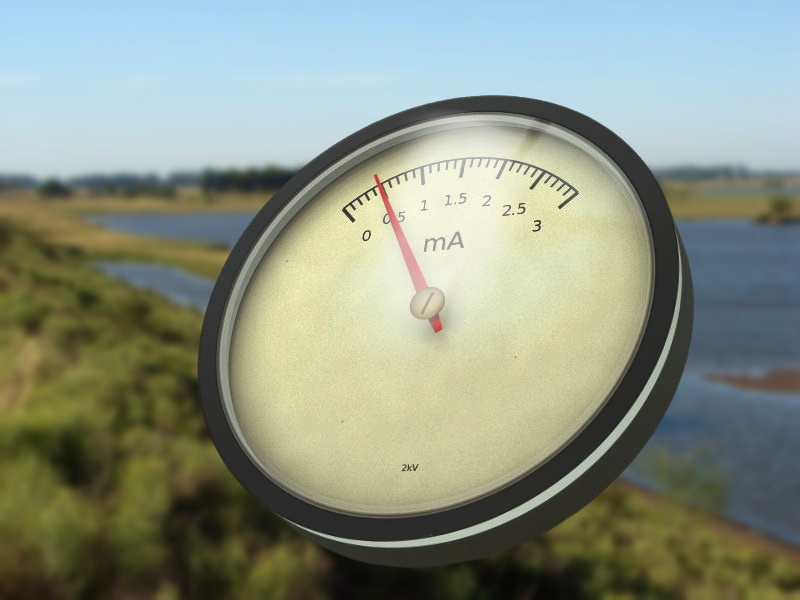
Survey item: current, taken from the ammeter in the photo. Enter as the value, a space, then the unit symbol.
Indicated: 0.5 mA
